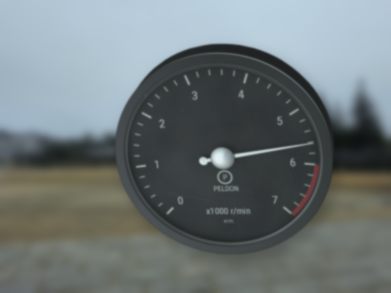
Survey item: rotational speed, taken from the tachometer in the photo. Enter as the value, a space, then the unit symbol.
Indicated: 5600 rpm
